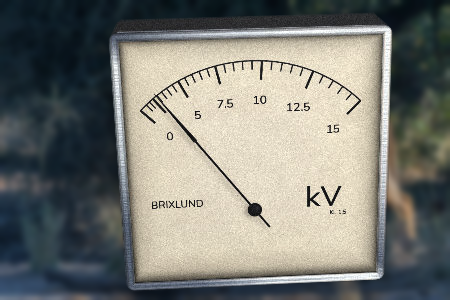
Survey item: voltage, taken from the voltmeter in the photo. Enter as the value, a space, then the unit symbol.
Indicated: 3 kV
